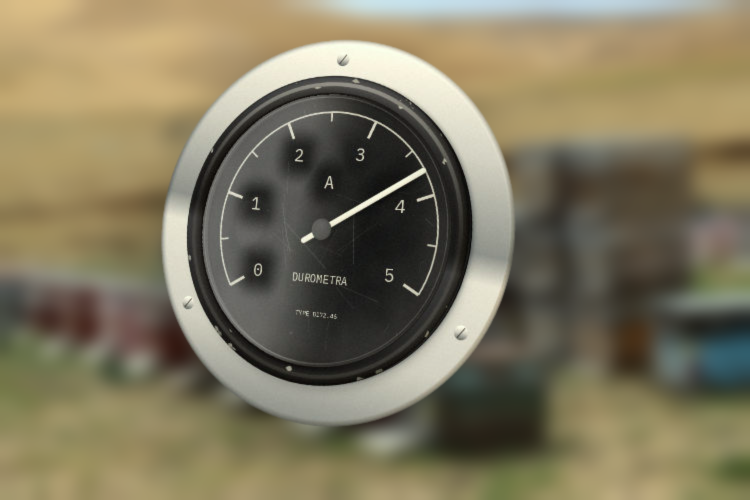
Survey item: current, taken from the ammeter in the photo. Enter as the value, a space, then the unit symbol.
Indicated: 3.75 A
